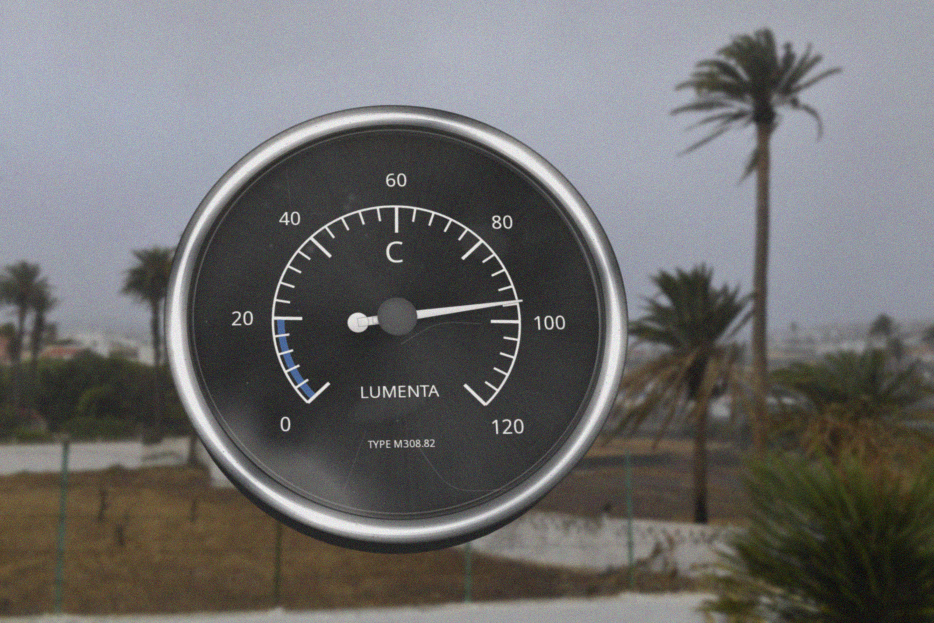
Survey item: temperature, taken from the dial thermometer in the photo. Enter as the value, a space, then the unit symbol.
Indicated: 96 °C
